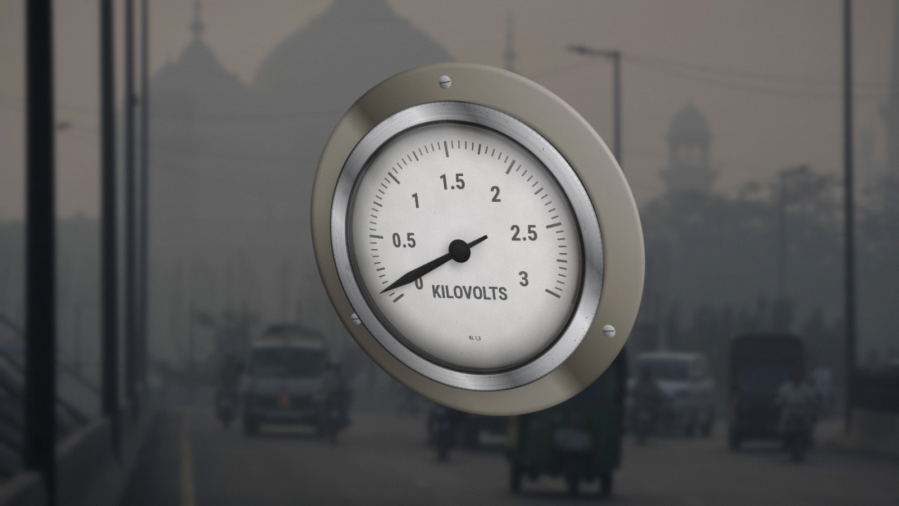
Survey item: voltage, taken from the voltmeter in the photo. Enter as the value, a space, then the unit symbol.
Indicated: 0.1 kV
